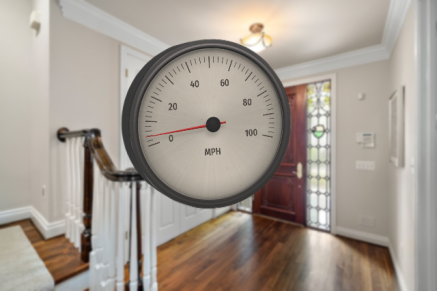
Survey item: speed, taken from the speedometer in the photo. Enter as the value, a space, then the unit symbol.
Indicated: 4 mph
